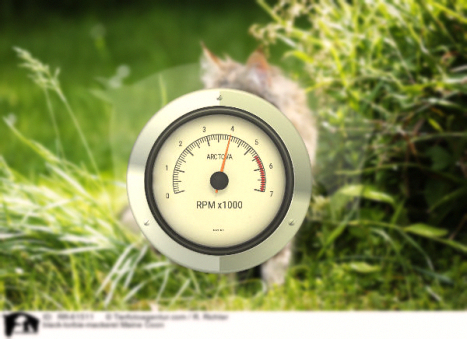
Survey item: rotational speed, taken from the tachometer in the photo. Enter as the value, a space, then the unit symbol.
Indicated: 4000 rpm
